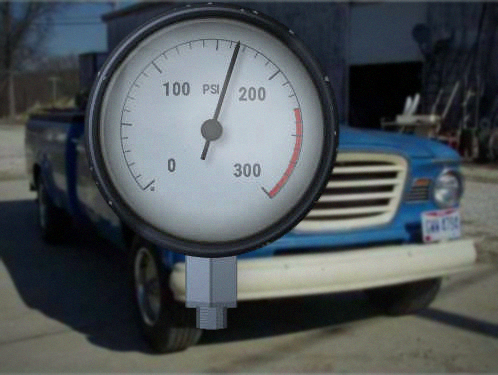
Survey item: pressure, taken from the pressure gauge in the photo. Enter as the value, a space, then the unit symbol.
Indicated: 165 psi
